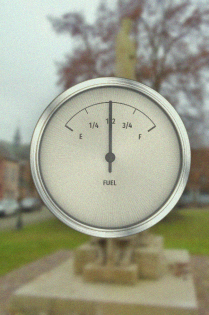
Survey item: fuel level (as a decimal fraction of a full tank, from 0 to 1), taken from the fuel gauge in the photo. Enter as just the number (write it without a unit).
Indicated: 0.5
